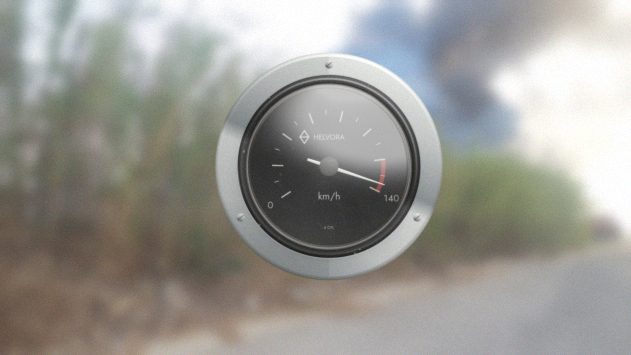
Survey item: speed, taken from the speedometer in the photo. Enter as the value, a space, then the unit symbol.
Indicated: 135 km/h
